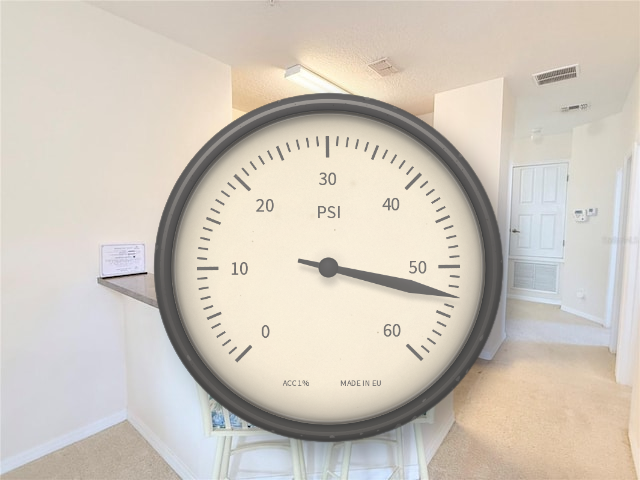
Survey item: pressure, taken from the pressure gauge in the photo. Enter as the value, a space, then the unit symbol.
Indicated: 53 psi
